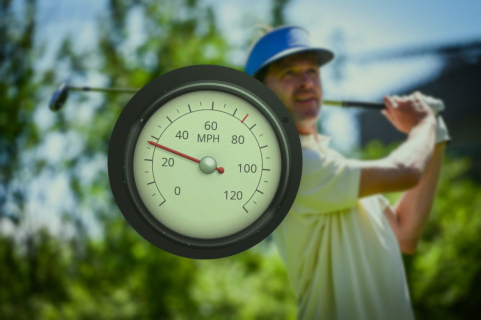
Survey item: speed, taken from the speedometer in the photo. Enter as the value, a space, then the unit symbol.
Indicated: 27.5 mph
